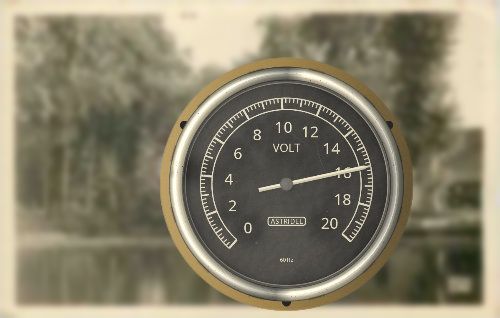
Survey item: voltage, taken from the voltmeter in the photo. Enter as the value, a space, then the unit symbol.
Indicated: 16 V
